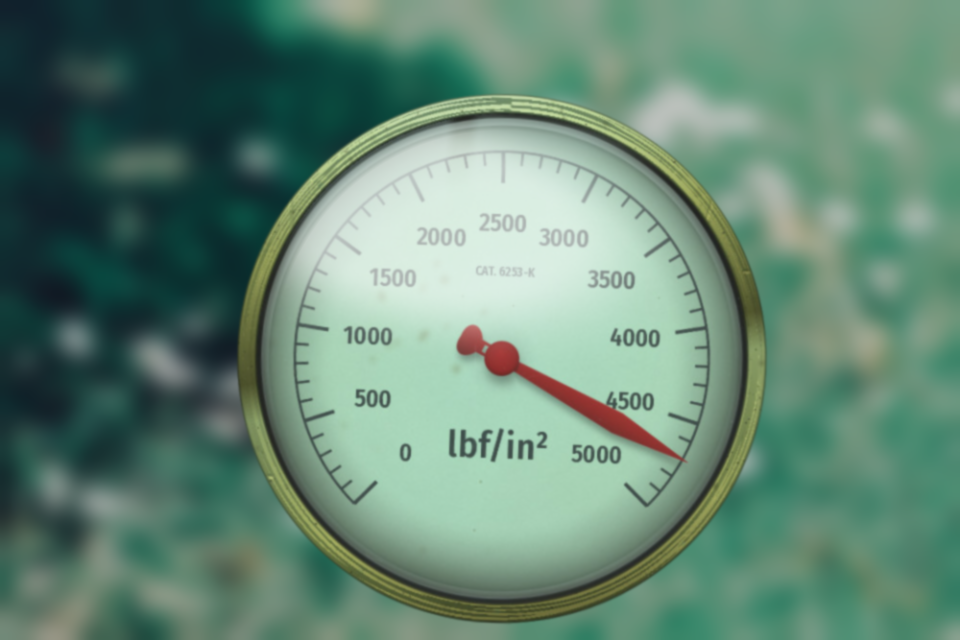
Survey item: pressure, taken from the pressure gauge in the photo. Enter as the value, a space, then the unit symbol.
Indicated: 4700 psi
